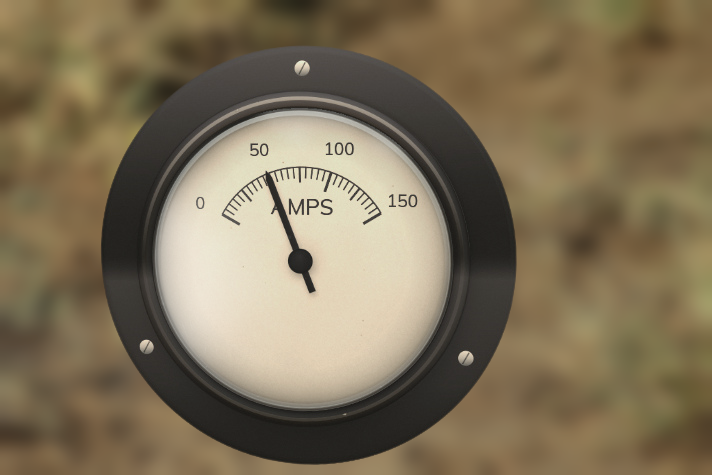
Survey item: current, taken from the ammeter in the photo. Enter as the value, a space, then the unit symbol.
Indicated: 50 A
